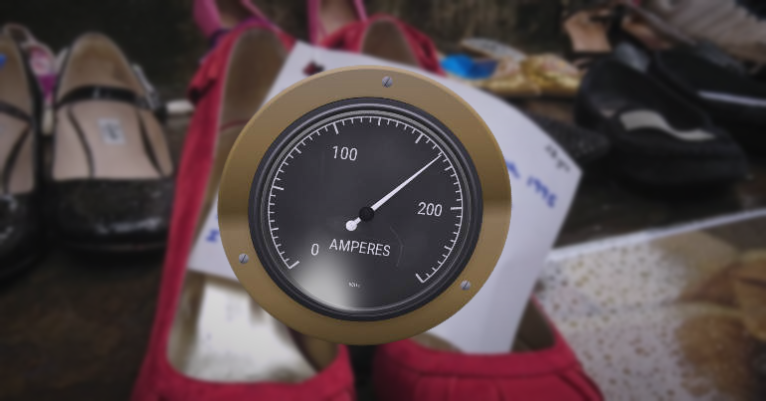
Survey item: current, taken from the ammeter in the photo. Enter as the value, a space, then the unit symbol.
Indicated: 165 A
